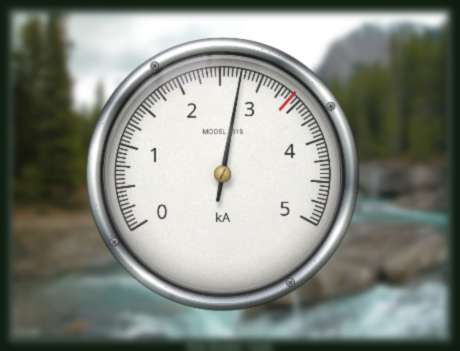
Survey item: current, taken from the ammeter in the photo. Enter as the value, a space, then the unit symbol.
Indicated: 2.75 kA
